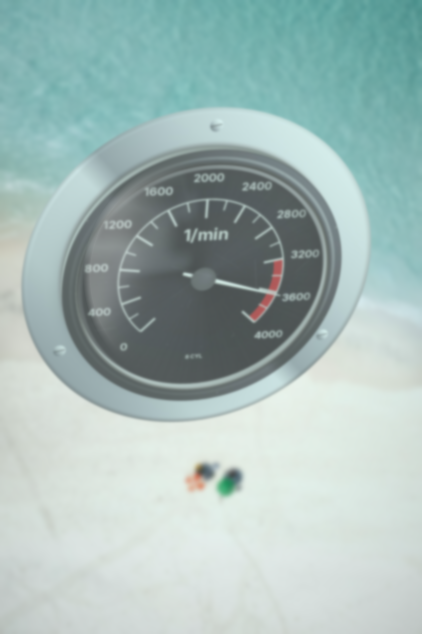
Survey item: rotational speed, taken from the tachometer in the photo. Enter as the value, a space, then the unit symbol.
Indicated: 3600 rpm
